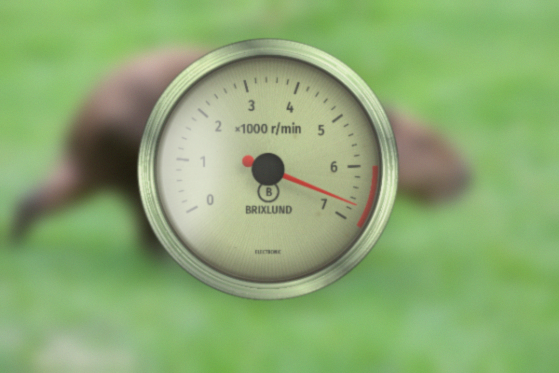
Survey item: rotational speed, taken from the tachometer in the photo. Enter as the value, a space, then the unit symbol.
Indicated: 6700 rpm
